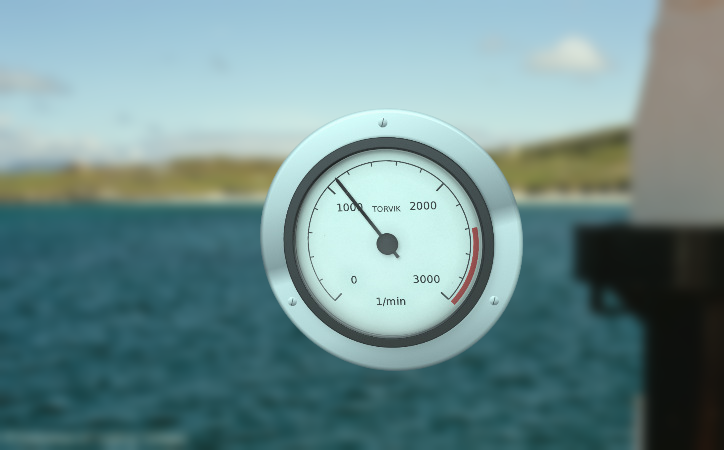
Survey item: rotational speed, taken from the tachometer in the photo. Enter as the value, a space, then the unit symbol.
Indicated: 1100 rpm
